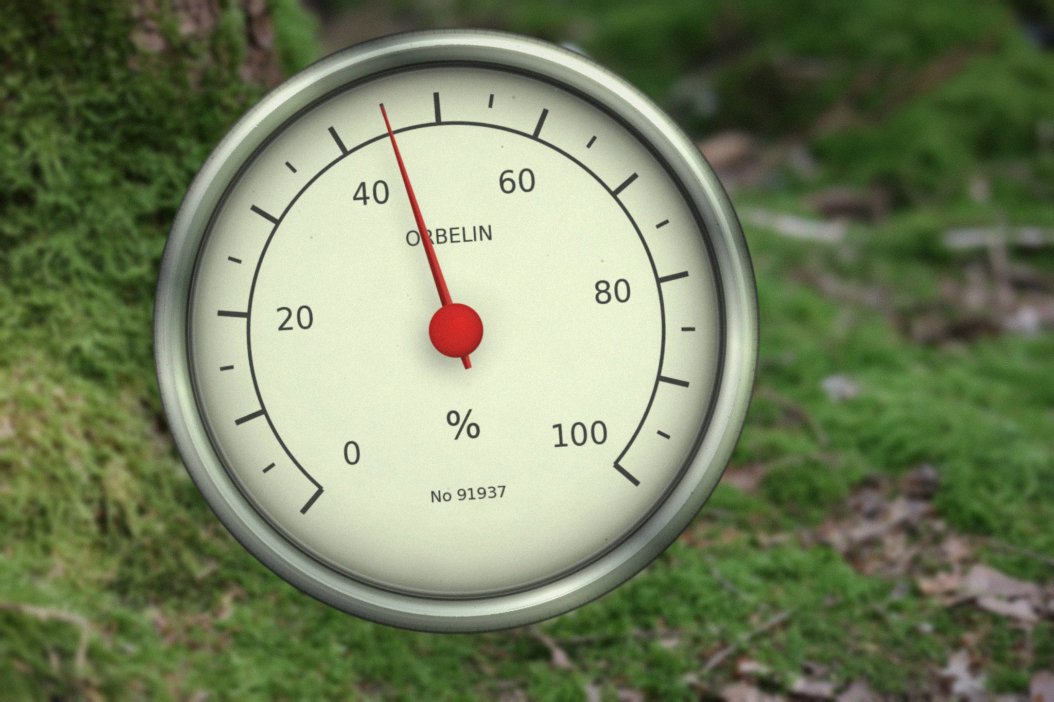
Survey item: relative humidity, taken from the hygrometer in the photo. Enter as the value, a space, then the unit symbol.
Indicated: 45 %
